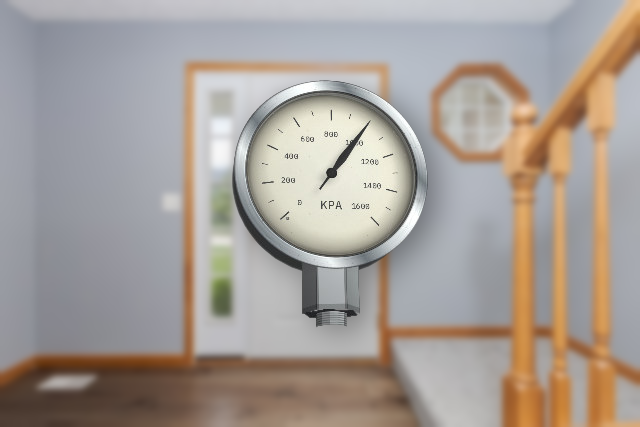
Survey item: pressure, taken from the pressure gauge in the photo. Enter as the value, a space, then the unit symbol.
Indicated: 1000 kPa
